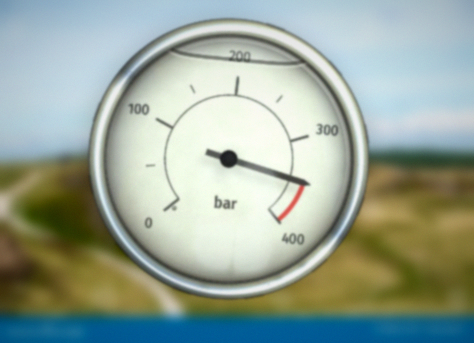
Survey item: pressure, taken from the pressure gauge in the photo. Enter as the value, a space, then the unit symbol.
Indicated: 350 bar
